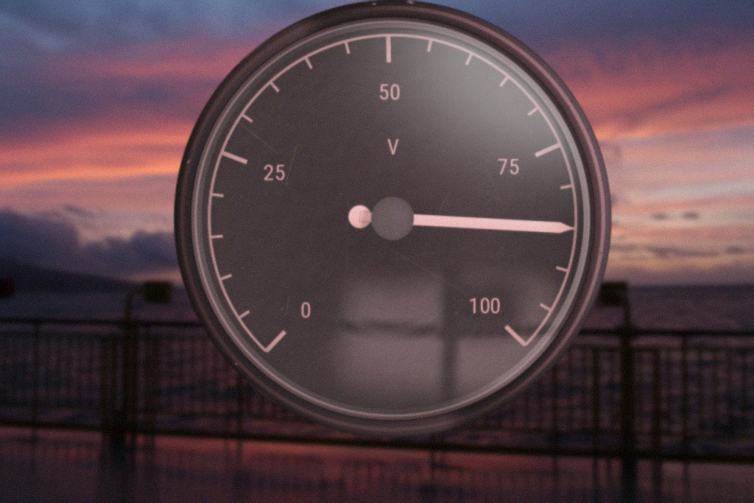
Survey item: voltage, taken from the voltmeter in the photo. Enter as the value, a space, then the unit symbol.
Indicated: 85 V
